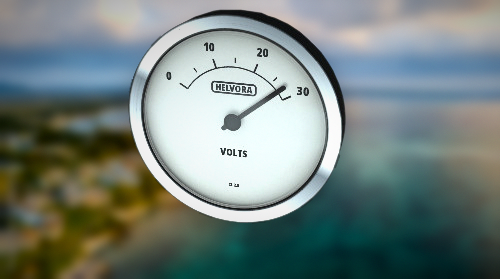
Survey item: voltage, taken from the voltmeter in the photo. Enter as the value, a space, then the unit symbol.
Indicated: 27.5 V
